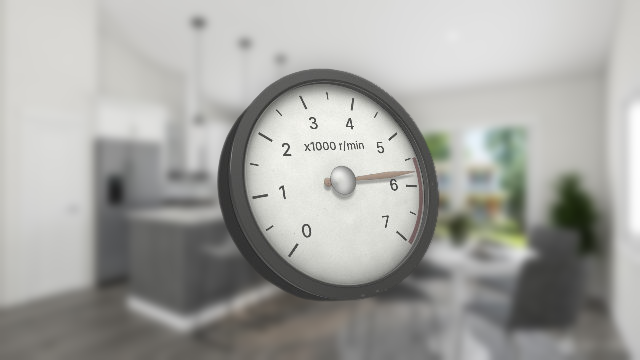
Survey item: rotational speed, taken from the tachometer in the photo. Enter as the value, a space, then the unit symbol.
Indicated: 5750 rpm
